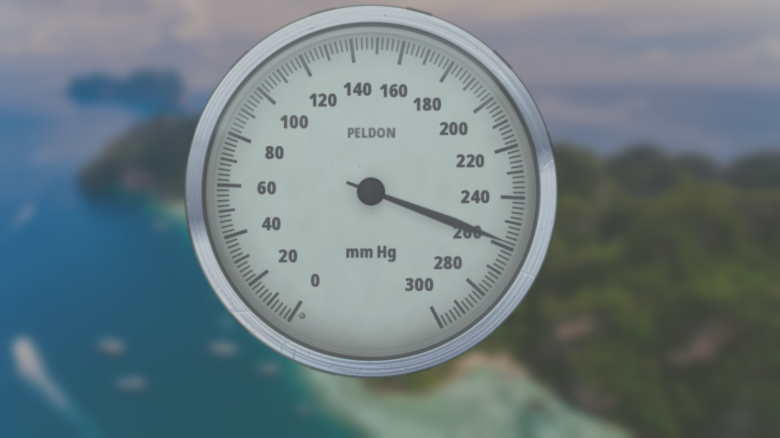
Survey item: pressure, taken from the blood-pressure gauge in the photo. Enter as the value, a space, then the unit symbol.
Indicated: 258 mmHg
